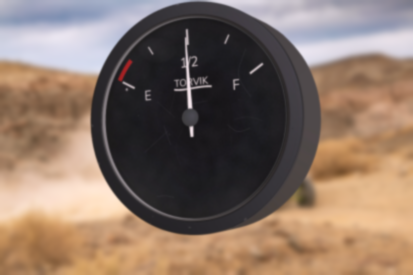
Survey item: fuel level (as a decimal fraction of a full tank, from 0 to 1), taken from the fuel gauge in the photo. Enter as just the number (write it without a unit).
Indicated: 0.5
